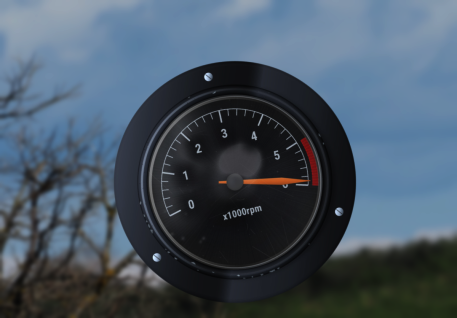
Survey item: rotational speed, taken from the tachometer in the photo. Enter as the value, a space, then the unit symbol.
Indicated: 5900 rpm
